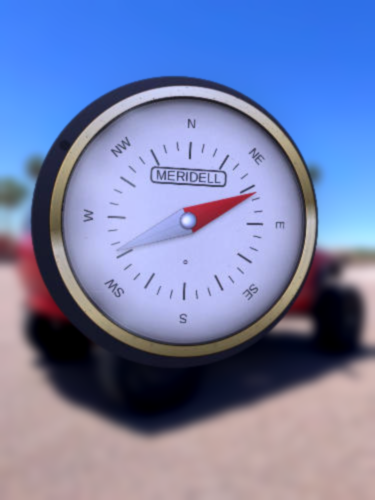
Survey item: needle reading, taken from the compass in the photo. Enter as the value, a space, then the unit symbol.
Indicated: 65 °
